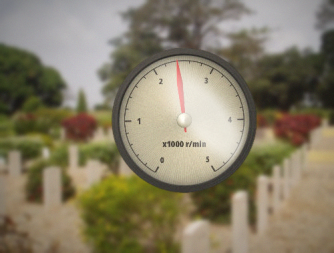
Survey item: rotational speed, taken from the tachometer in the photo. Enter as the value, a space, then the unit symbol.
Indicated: 2400 rpm
